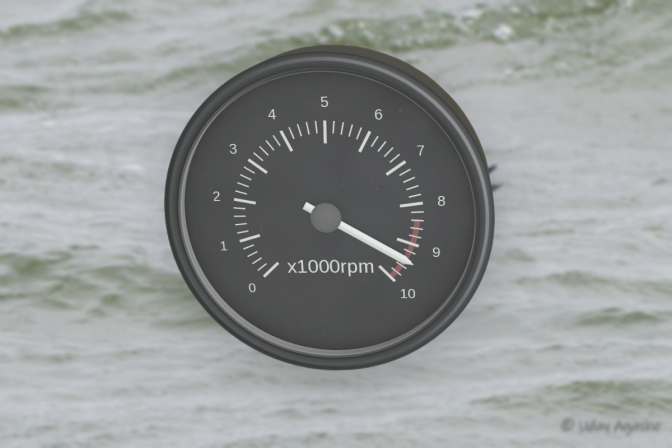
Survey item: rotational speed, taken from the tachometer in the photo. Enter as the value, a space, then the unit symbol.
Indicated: 9400 rpm
